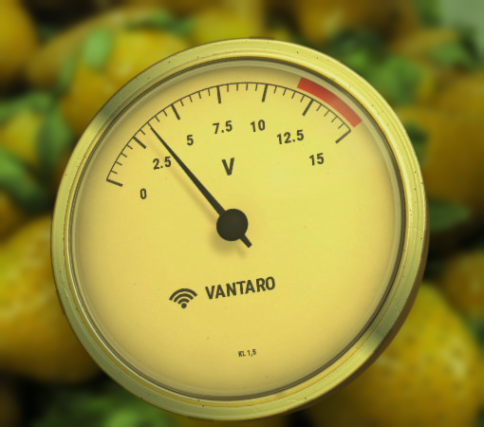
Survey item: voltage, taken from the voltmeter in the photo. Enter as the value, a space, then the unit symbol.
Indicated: 3.5 V
